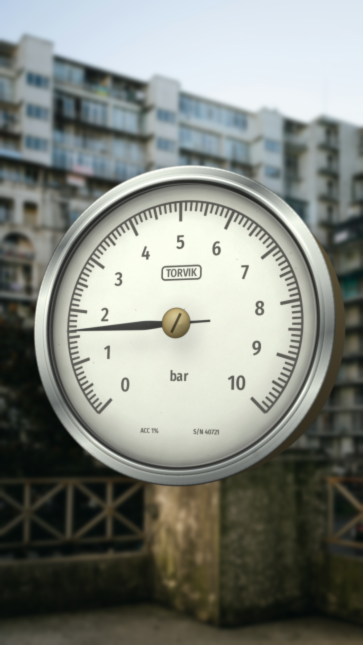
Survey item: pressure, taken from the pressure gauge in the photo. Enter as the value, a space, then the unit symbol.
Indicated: 1.6 bar
